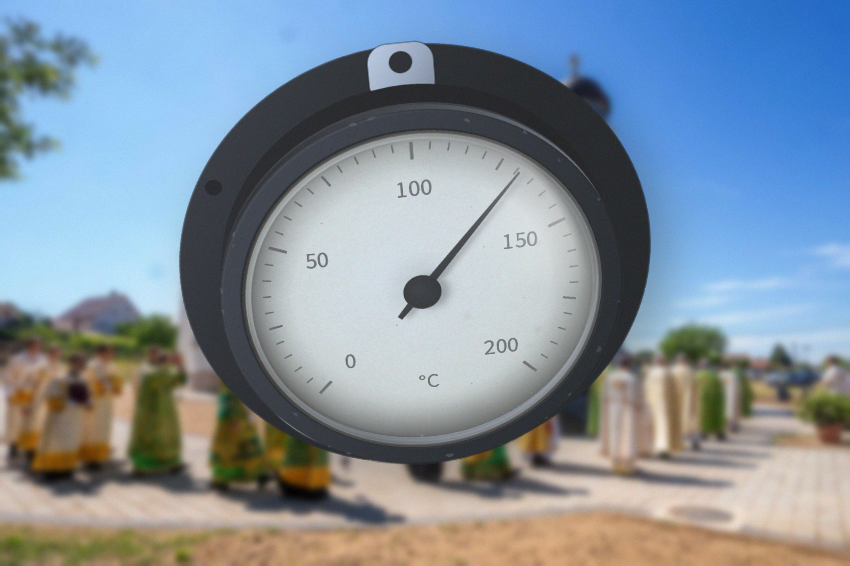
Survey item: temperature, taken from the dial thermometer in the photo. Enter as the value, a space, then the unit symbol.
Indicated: 130 °C
